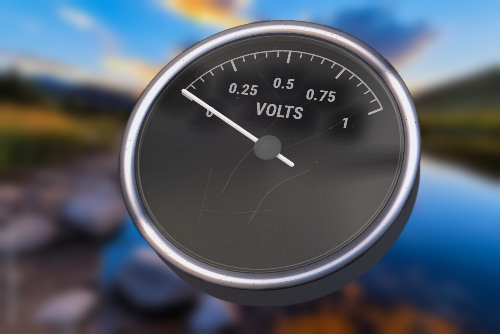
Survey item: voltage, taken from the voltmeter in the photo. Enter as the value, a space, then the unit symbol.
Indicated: 0 V
